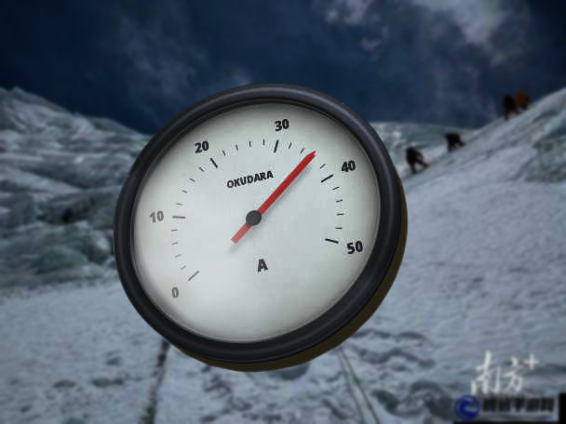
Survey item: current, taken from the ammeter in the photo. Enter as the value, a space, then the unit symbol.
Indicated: 36 A
